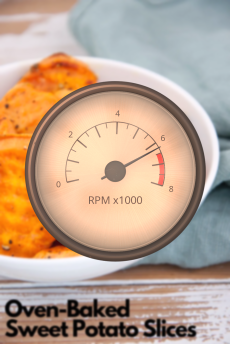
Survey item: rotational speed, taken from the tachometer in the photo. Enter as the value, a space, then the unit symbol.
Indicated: 6250 rpm
